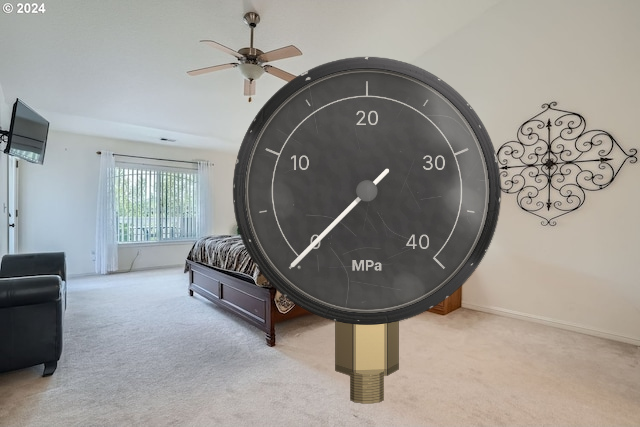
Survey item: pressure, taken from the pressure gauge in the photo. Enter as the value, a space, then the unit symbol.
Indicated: 0 MPa
